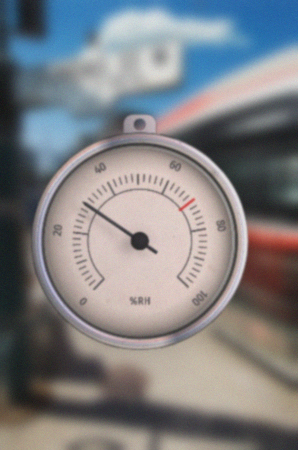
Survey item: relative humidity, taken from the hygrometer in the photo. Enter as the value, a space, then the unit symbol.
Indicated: 30 %
